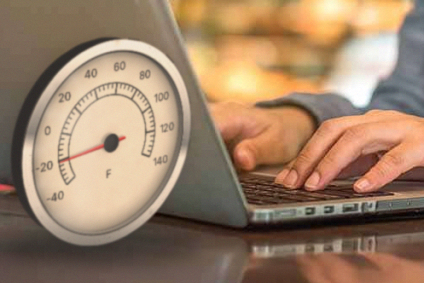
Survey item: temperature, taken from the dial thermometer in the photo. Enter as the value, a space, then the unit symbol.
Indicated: -20 °F
